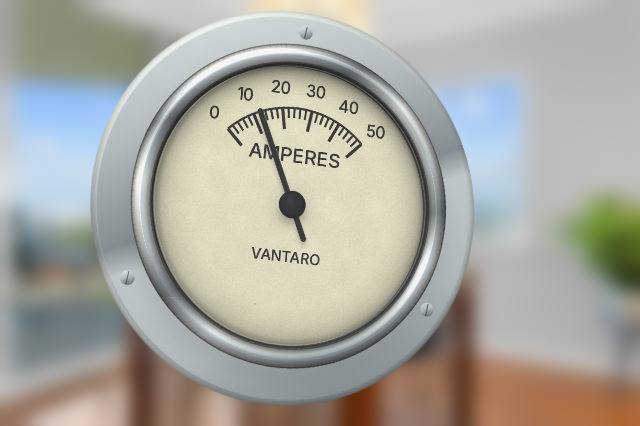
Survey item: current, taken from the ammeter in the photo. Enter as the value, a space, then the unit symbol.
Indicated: 12 A
